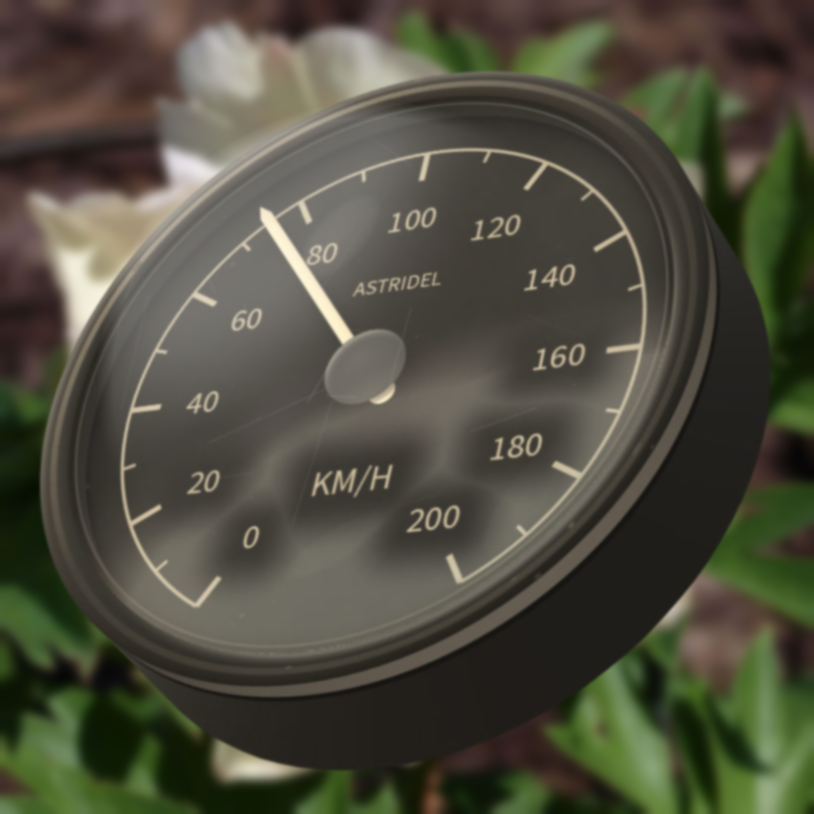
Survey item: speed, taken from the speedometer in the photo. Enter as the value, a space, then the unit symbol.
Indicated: 75 km/h
